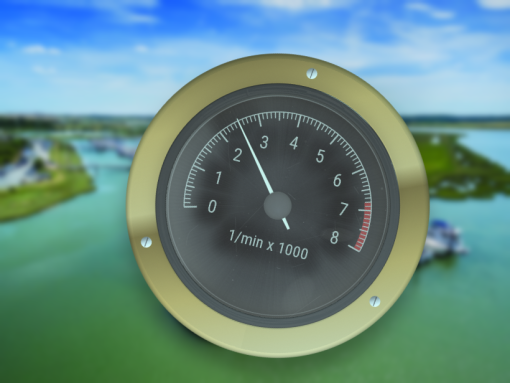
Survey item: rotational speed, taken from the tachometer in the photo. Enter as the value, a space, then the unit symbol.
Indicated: 2500 rpm
